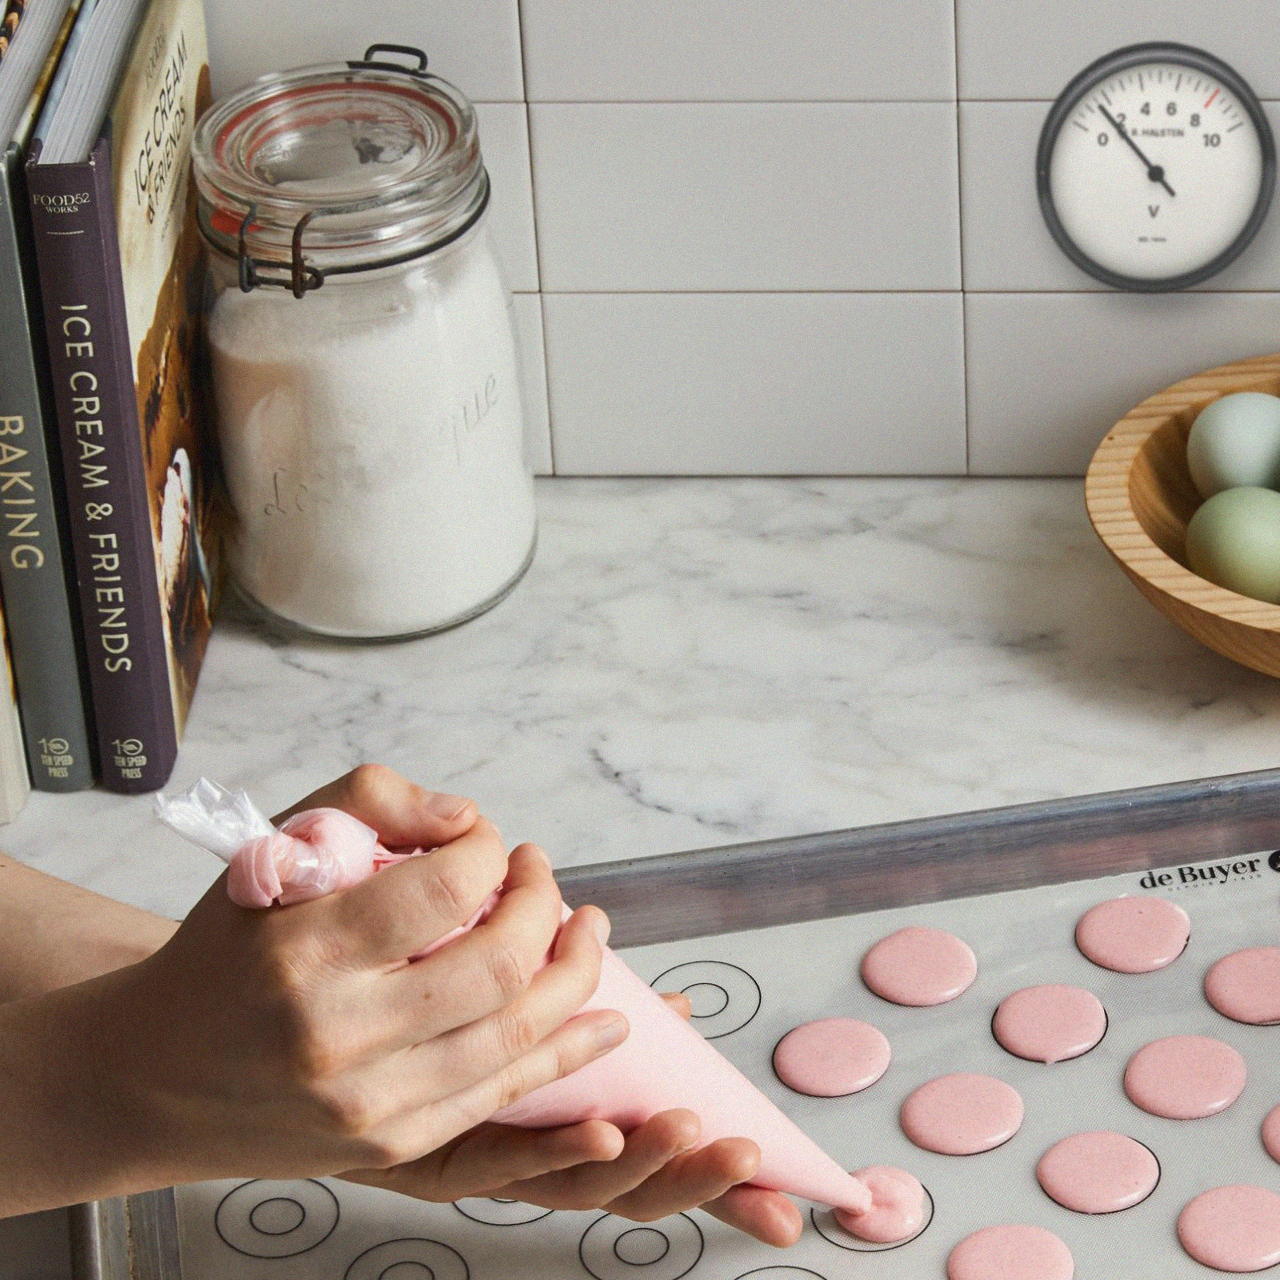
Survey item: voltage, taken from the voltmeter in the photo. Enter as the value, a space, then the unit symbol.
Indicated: 1.5 V
